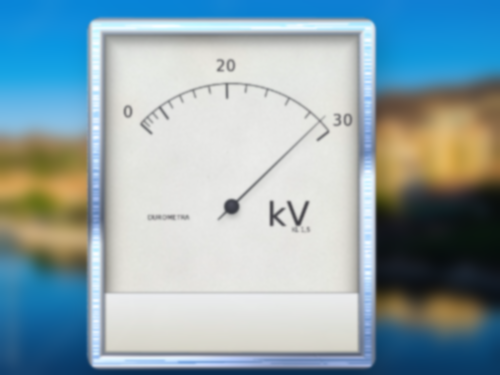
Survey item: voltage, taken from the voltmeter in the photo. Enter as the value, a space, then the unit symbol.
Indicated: 29 kV
